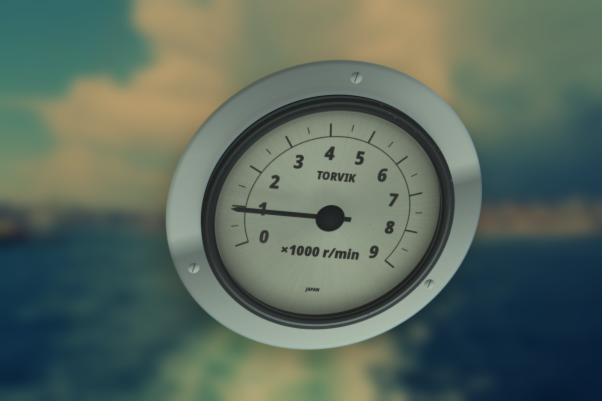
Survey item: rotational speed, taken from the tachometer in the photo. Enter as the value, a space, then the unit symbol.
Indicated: 1000 rpm
